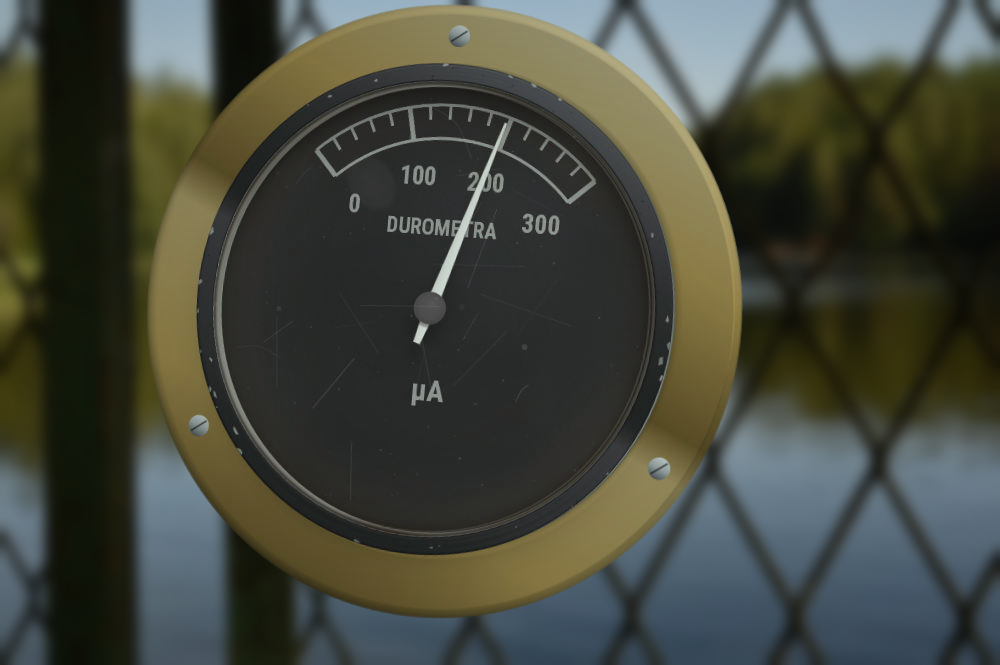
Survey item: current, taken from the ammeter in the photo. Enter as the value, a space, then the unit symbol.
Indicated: 200 µA
